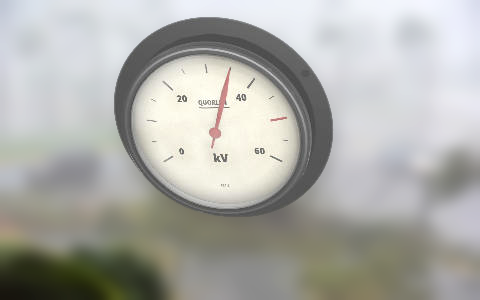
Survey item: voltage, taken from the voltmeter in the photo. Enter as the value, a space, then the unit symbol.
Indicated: 35 kV
